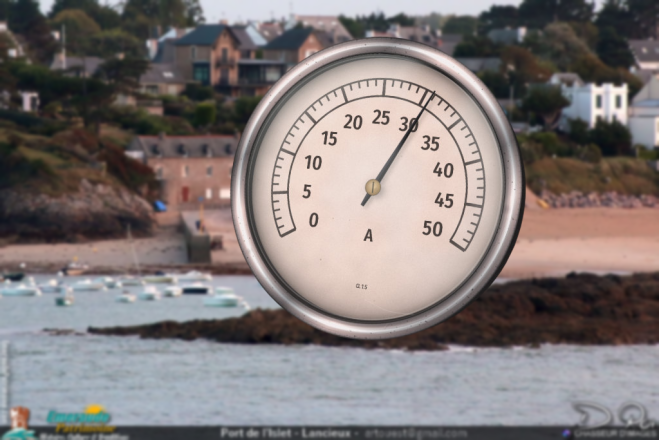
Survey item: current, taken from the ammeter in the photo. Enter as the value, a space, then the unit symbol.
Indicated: 31 A
